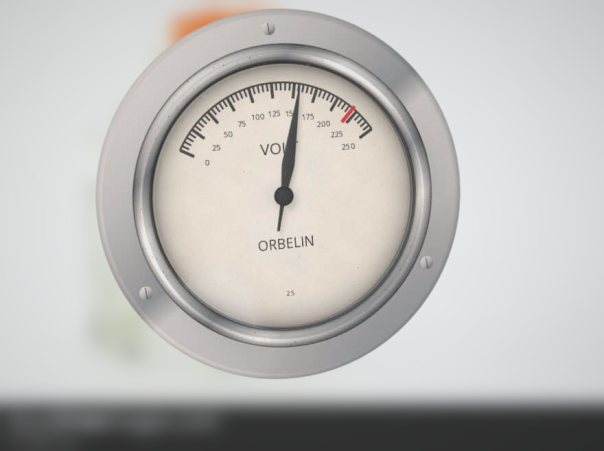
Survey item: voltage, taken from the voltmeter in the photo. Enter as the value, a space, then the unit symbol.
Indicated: 155 V
